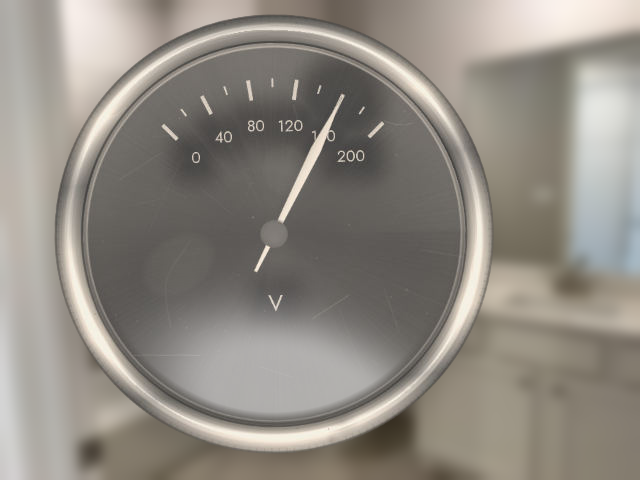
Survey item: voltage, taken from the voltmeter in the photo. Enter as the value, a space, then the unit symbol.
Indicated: 160 V
